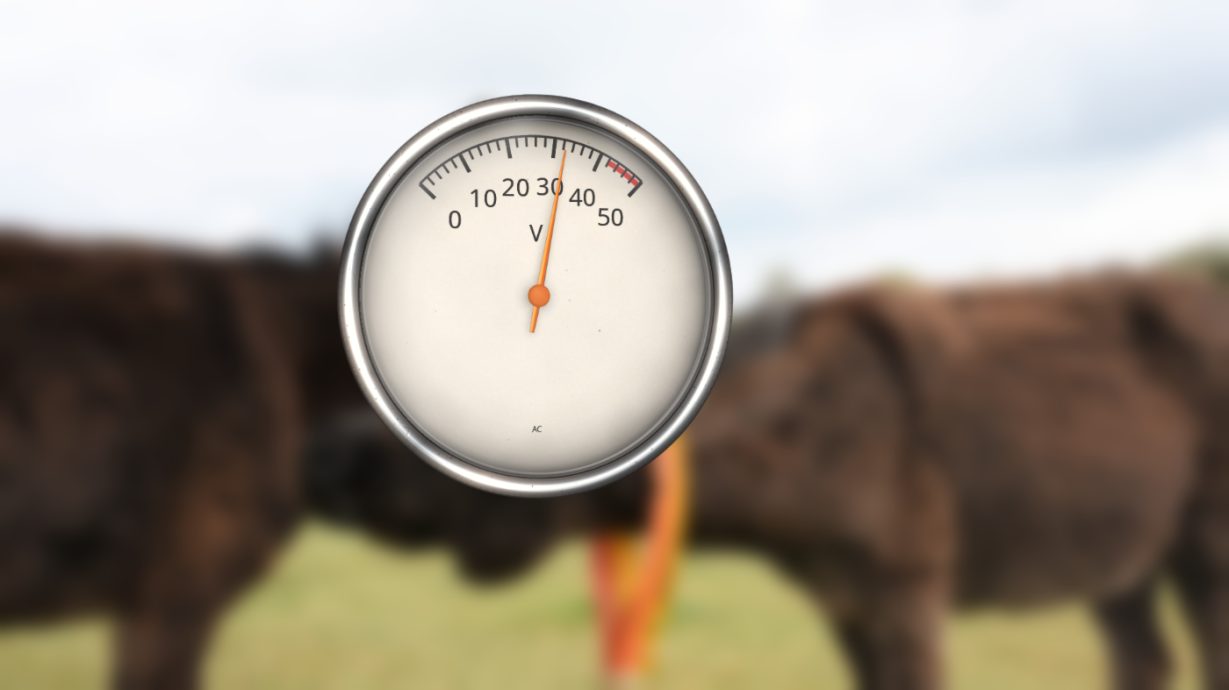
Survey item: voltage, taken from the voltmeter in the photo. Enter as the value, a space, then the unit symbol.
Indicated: 32 V
